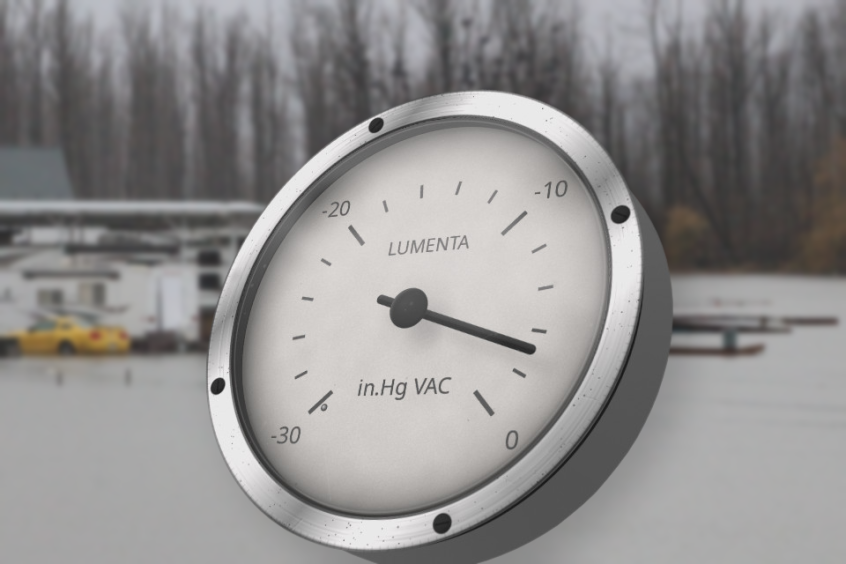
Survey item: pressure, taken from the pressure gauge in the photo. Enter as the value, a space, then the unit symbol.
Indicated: -3 inHg
